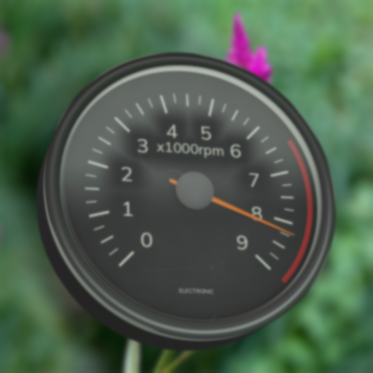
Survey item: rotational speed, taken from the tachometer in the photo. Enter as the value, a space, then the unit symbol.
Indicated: 8250 rpm
